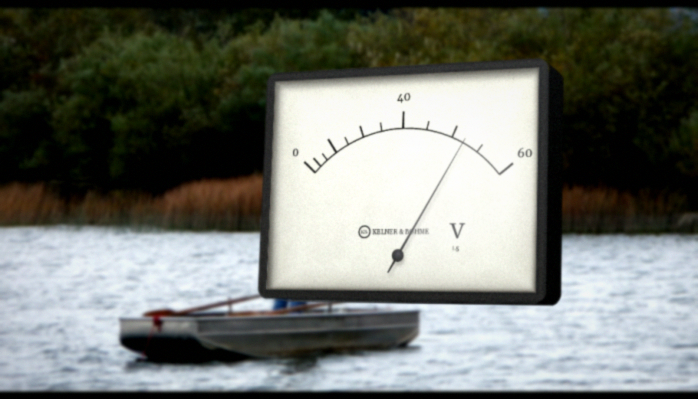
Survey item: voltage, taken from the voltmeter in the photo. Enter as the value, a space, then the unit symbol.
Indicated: 52.5 V
